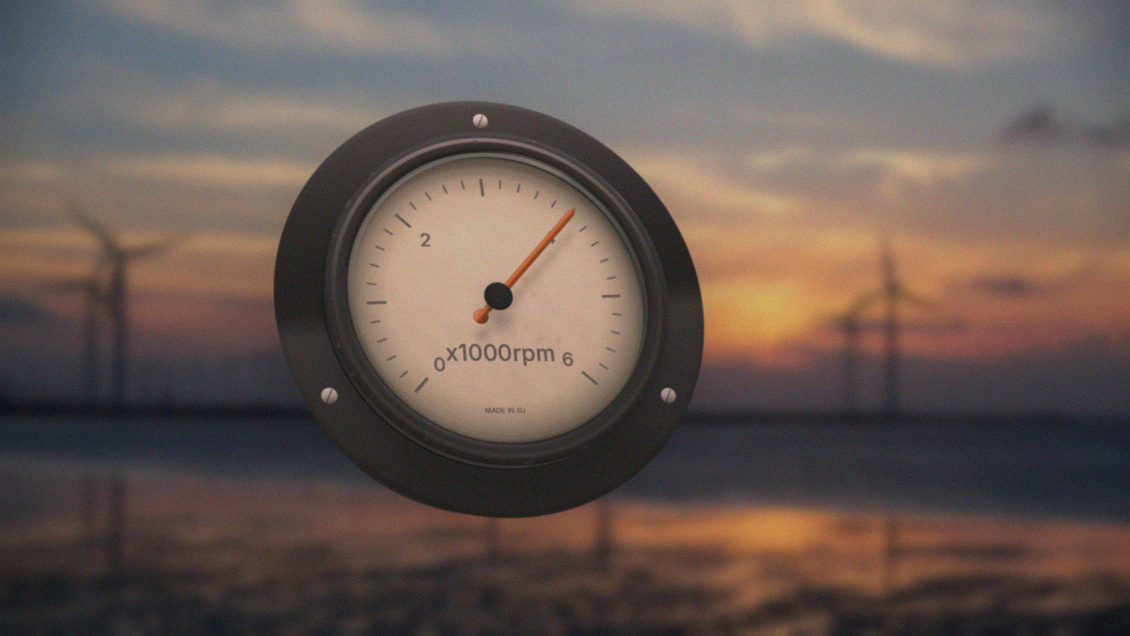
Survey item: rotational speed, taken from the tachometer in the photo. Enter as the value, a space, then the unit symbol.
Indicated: 4000 rpm
